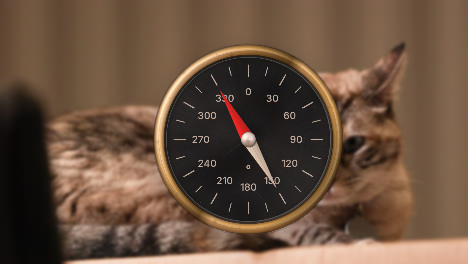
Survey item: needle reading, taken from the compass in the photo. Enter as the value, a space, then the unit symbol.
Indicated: 330 °
